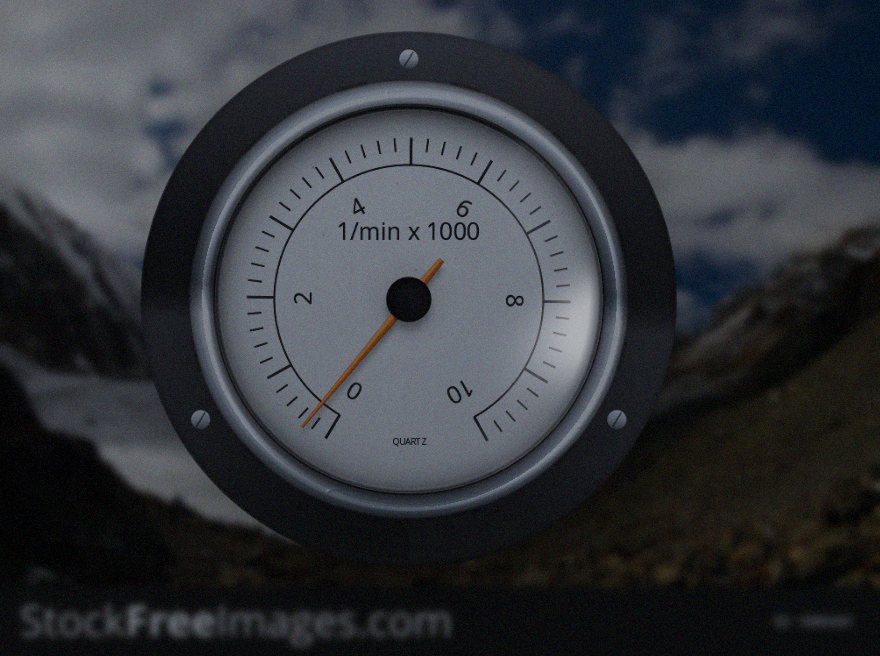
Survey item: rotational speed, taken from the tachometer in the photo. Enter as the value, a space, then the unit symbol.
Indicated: 300 rpm
